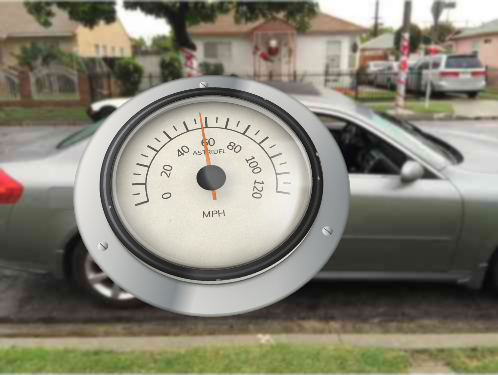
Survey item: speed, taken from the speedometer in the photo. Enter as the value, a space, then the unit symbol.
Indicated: 57.5 mph
